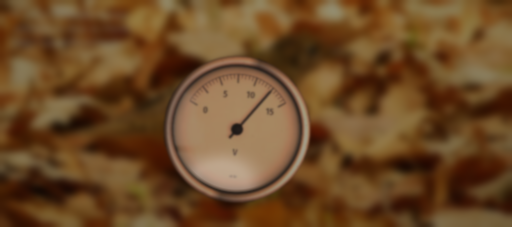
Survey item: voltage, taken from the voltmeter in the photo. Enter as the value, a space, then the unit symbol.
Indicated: 12.5 V
